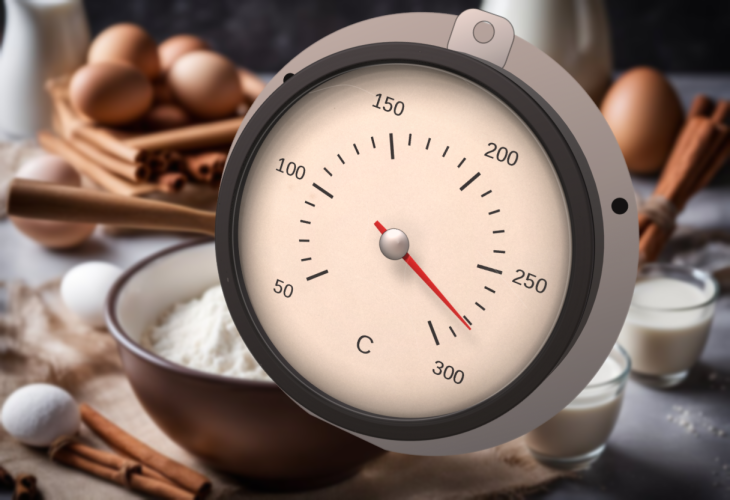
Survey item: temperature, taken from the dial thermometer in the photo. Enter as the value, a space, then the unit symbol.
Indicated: 280 °C
